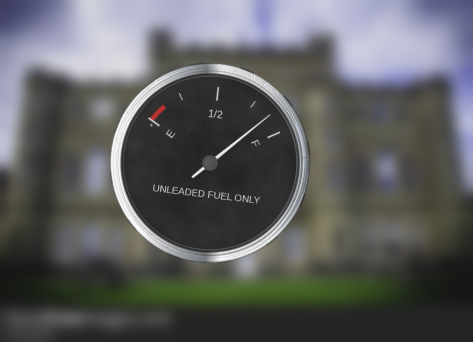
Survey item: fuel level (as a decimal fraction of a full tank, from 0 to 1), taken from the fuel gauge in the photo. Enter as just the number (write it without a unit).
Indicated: 0.875
